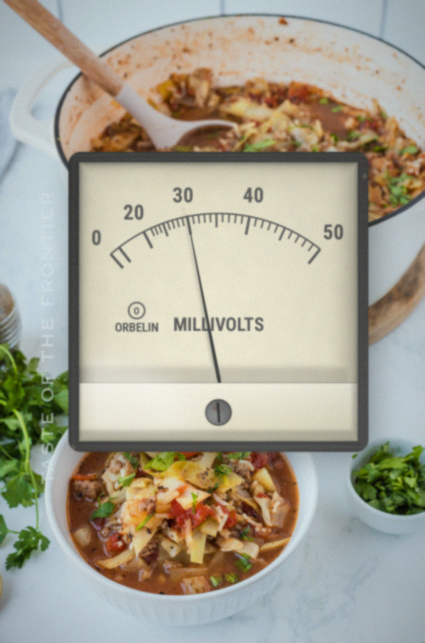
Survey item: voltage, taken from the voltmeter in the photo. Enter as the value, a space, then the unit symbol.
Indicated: 30 mV
